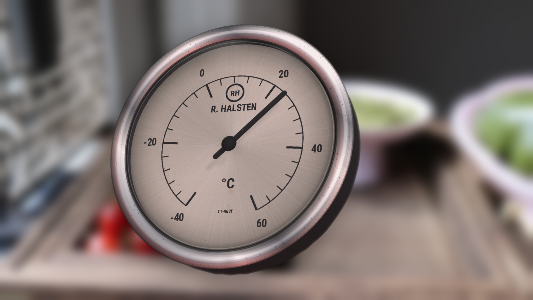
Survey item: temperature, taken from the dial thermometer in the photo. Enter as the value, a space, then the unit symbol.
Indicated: 24 °C
